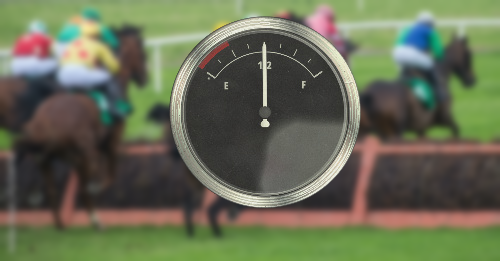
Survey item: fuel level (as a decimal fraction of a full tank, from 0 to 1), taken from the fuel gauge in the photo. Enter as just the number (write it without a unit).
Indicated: 0.5
